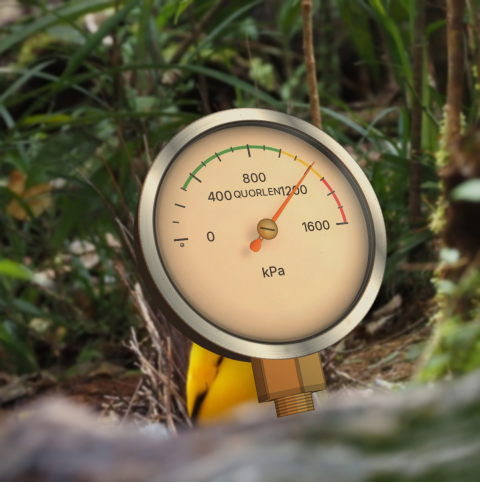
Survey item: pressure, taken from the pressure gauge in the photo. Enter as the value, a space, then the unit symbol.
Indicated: 1200 kPa
